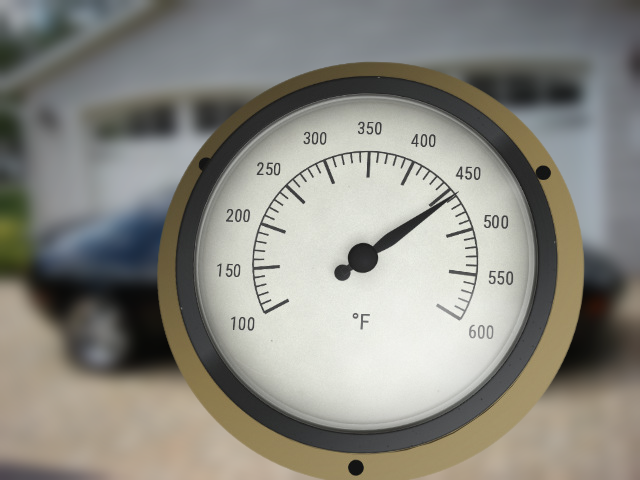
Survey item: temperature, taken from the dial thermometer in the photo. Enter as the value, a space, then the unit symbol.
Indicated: 460 °F
